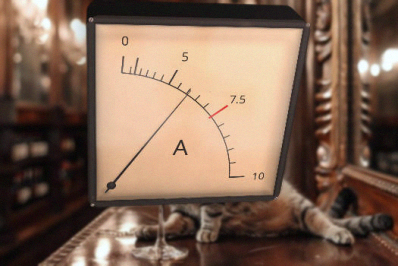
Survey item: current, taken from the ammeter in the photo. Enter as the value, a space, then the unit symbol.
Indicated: 6 A
